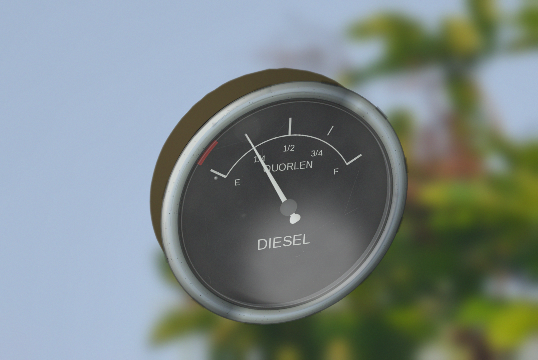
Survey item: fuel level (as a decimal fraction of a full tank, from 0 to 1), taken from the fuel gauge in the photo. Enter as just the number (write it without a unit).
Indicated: 0.25
